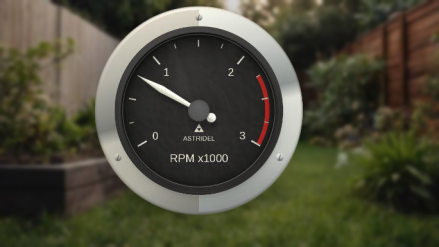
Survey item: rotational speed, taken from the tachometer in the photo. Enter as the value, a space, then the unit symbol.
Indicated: 750 rpm
